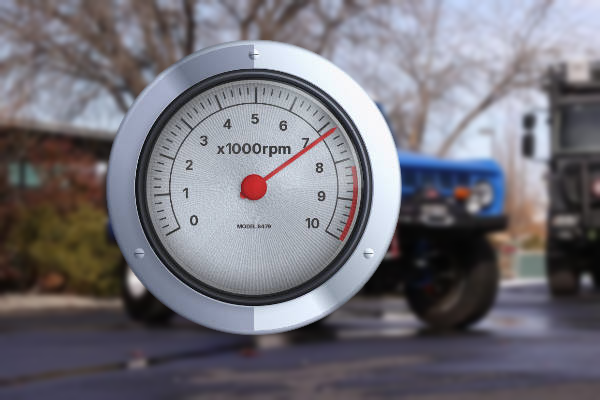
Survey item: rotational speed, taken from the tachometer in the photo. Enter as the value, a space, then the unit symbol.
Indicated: 7200 rpm
